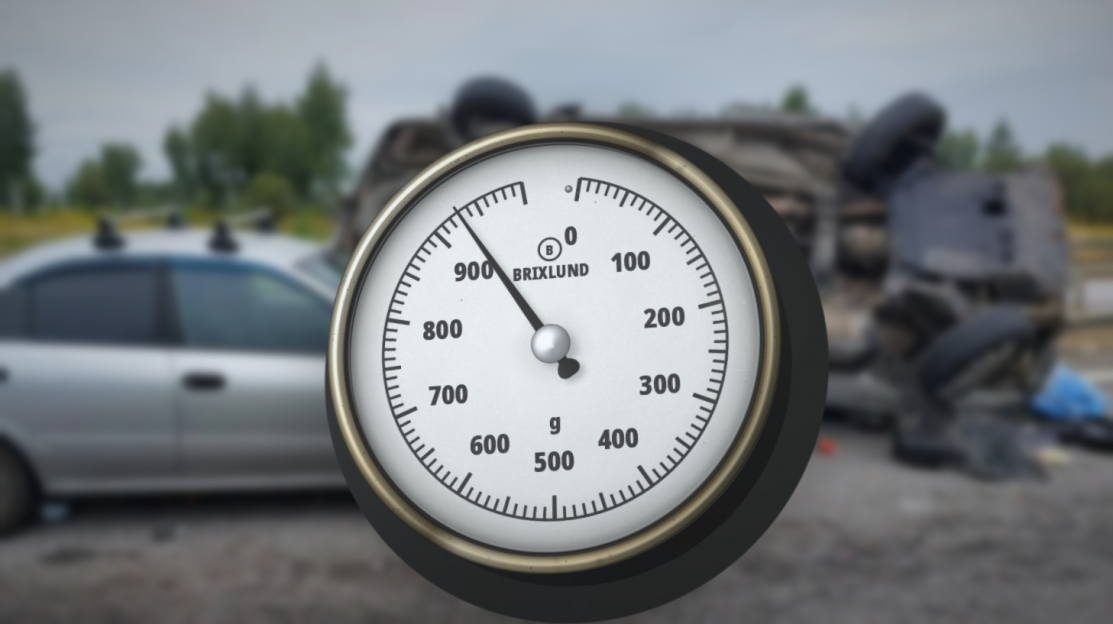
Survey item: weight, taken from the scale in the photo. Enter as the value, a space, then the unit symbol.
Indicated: 930 g
